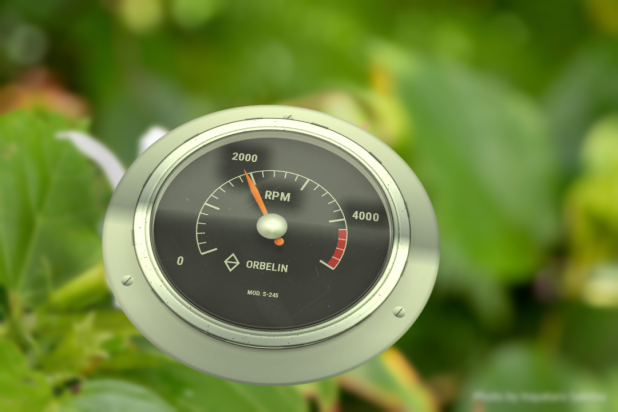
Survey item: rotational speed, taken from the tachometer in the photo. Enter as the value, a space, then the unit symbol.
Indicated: 1900 rpm
